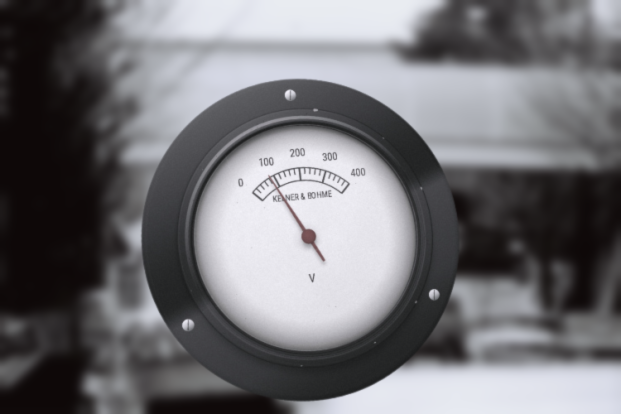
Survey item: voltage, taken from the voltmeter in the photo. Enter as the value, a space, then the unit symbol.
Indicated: 80 V
